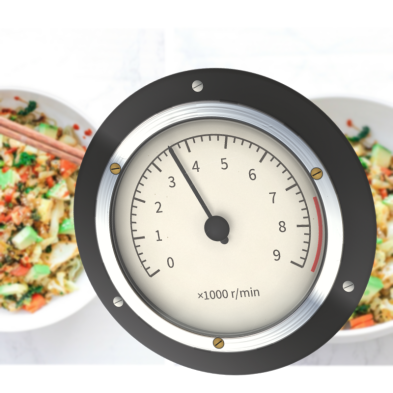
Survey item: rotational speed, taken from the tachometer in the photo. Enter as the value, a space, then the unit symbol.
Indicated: 3600 rpm
